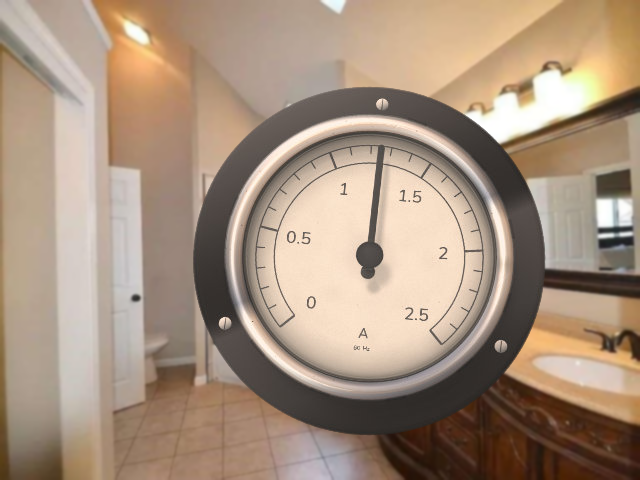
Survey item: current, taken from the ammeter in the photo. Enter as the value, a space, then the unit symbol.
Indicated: 1.25 A
